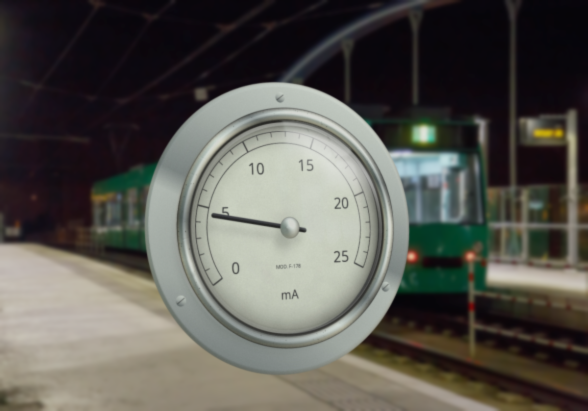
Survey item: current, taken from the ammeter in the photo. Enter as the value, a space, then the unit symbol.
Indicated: 4.5 mA
